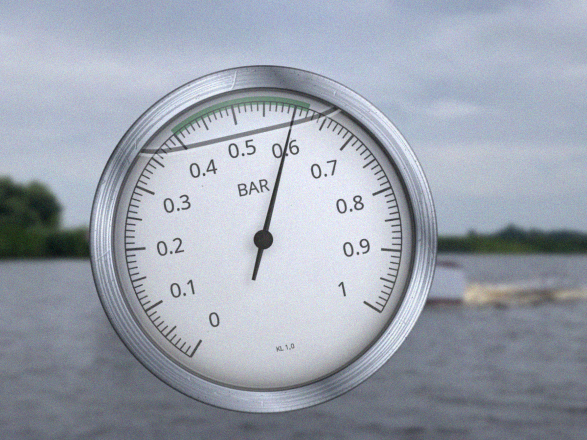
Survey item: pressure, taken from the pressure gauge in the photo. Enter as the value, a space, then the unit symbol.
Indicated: 0.6 bar
